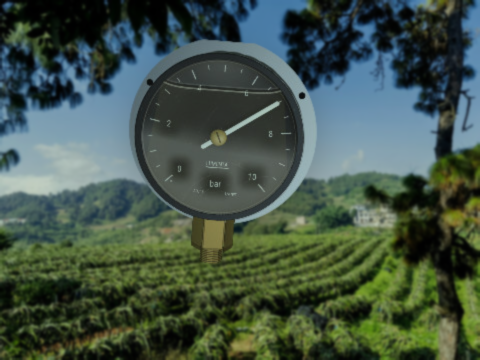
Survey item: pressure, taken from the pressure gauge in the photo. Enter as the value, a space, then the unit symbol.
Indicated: 7 bar
